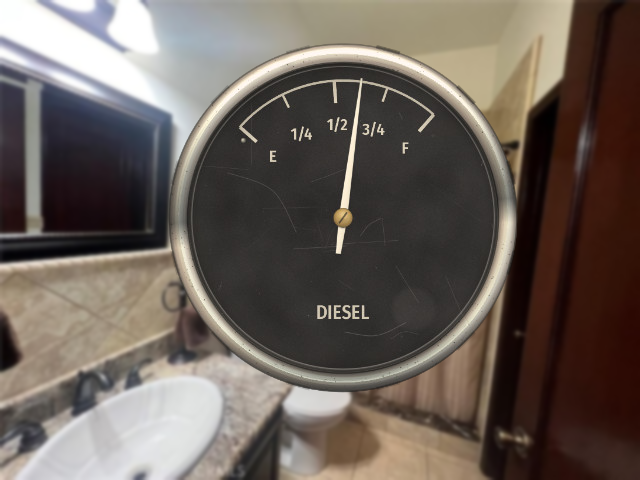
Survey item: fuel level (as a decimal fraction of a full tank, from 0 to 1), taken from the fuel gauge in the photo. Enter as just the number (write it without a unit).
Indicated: 0.625
